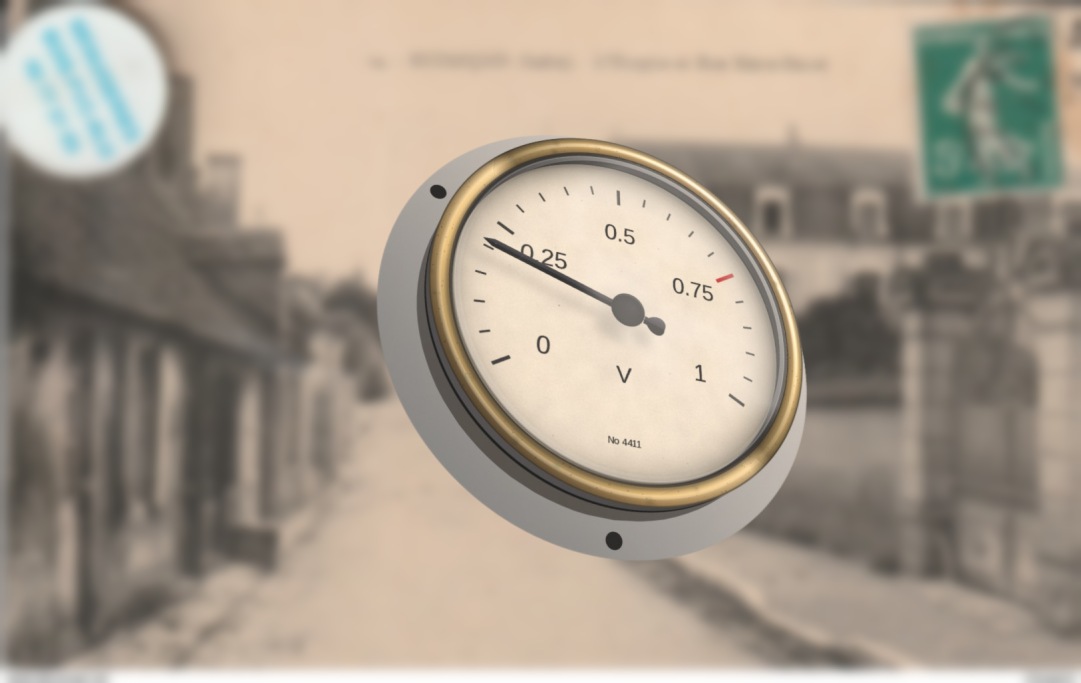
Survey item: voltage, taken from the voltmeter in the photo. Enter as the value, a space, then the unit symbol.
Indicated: 0.2 V
